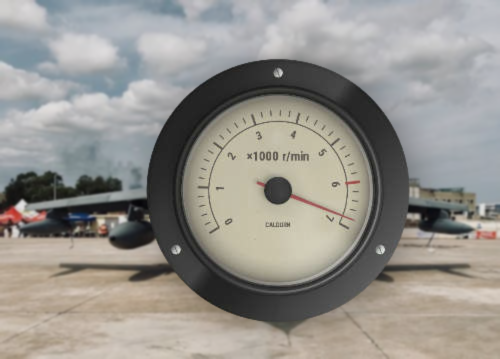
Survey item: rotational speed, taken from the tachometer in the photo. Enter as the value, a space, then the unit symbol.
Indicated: 6800 rpm
